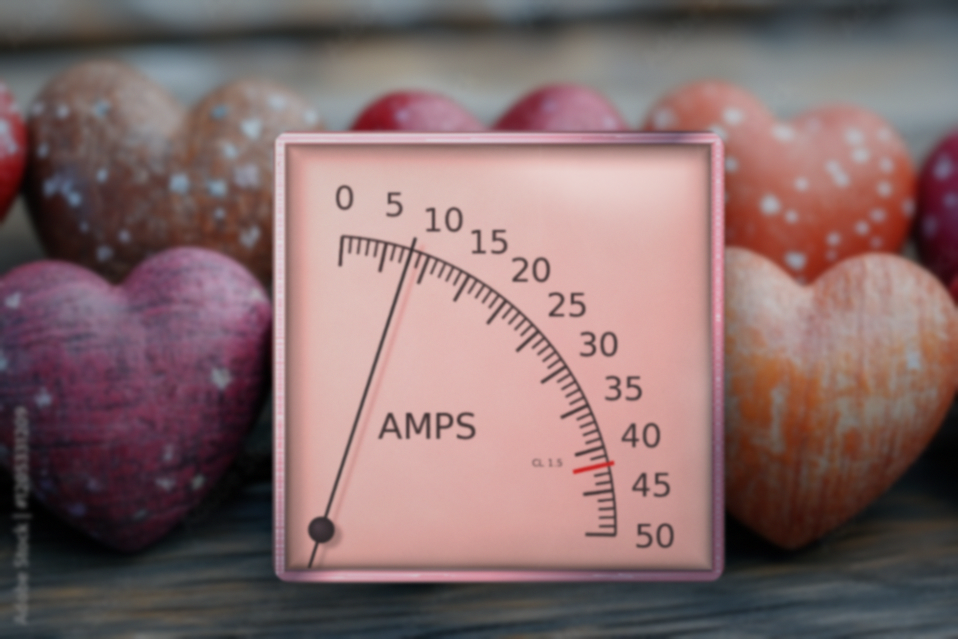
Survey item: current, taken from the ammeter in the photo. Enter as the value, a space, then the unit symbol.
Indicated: 8 A
